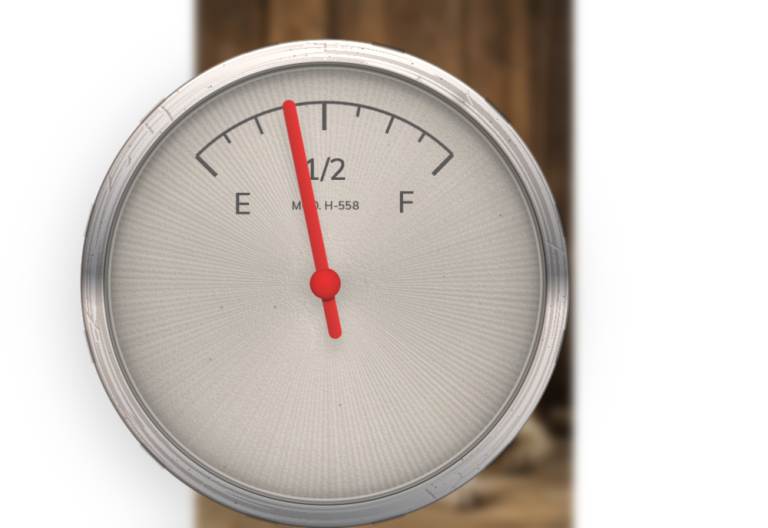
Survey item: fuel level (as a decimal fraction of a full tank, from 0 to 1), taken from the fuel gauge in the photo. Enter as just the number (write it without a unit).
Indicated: 0.375
